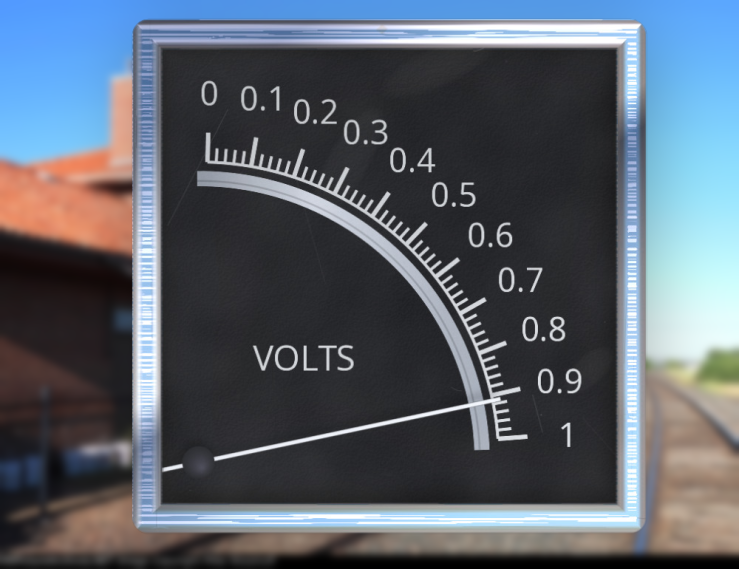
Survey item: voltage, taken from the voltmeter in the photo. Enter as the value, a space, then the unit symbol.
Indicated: 0.91 V
